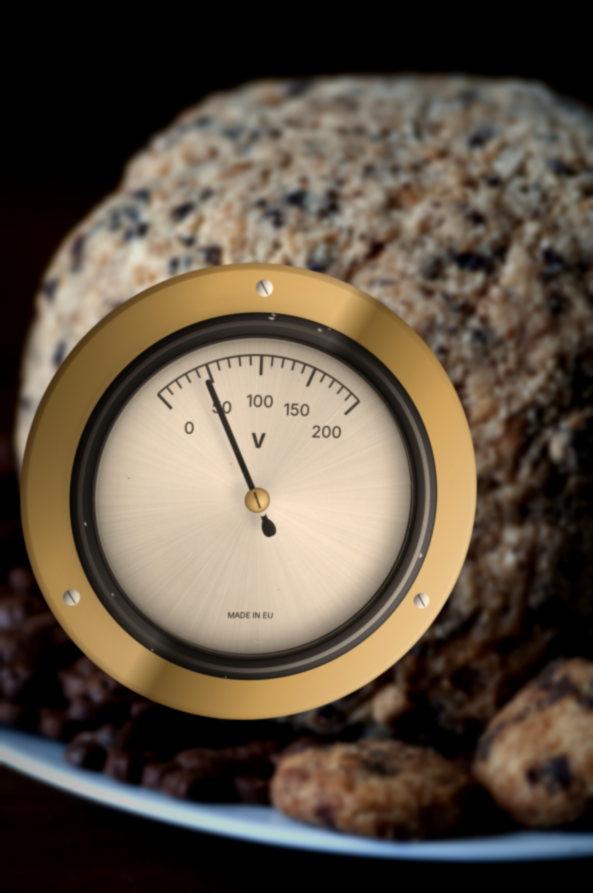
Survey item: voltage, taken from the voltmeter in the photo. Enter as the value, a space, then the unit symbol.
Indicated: 45 V
